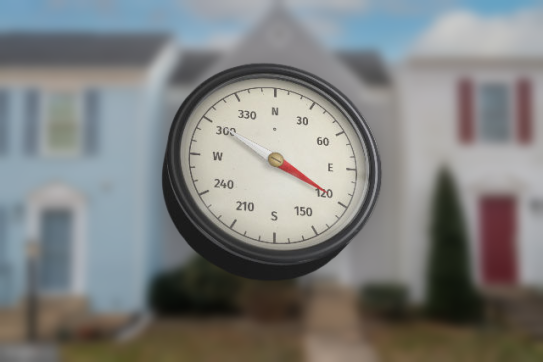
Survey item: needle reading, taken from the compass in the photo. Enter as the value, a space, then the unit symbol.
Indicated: 120 °
